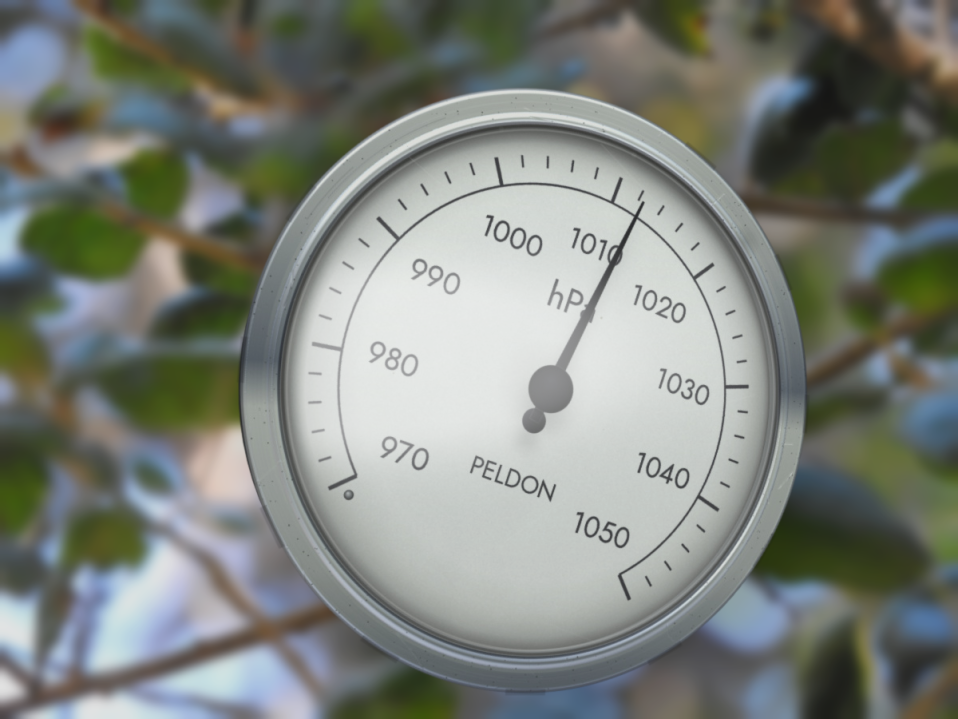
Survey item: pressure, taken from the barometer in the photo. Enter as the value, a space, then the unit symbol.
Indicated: 1012 hPa
